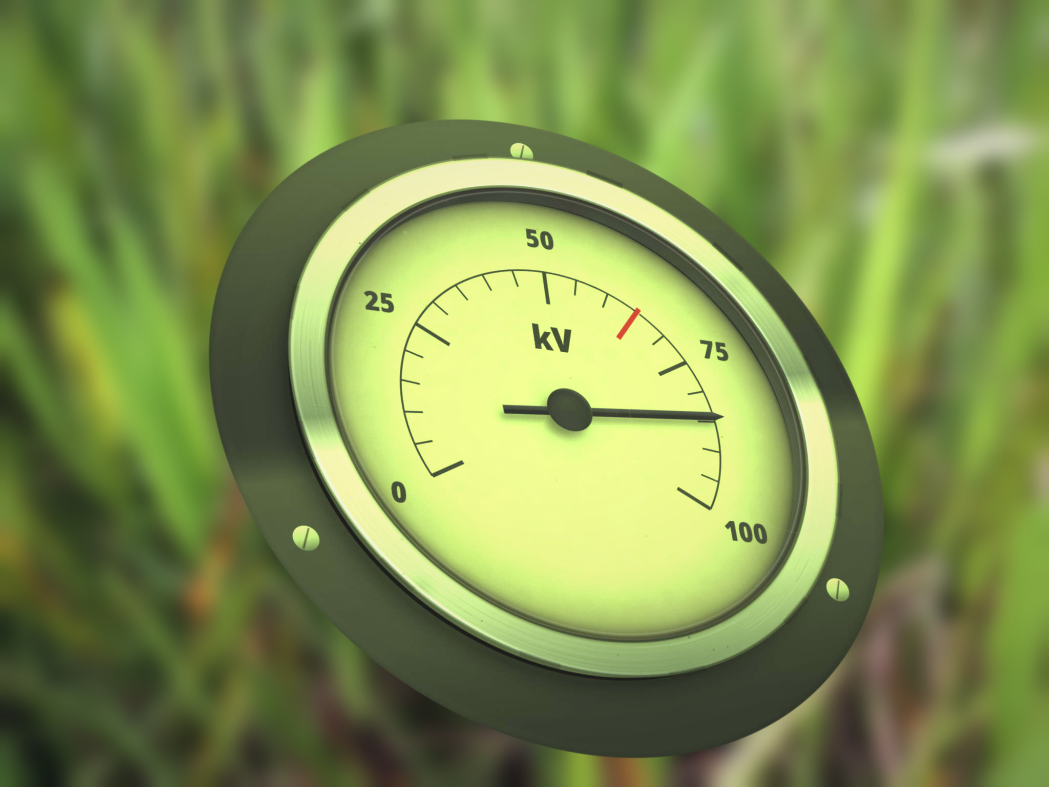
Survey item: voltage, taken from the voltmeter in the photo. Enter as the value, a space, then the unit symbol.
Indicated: 85 kV
